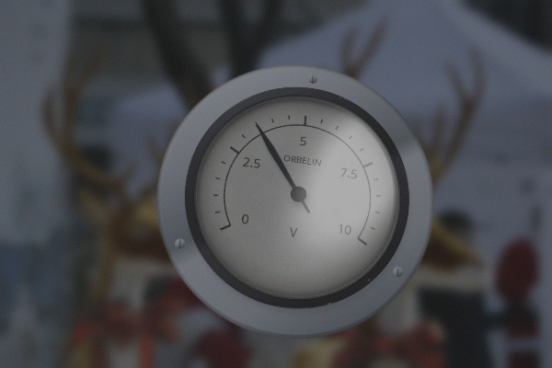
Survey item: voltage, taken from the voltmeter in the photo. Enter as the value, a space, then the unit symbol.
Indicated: 3.5 V
